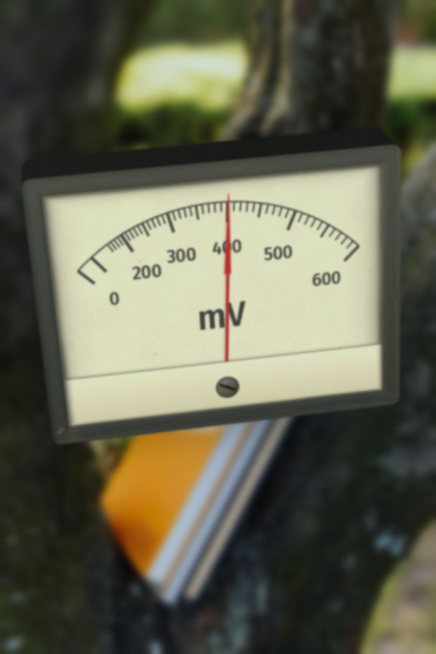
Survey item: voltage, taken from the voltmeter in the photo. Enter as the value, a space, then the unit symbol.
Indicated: 400 mV
